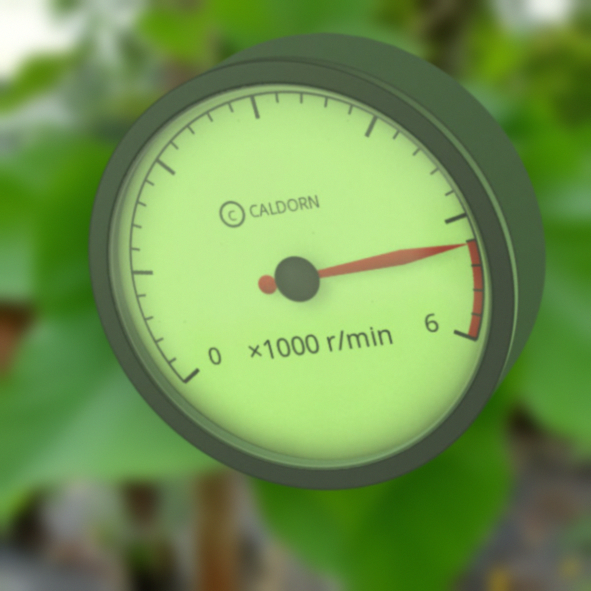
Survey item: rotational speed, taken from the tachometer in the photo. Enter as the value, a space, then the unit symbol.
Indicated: 5200 rpm
